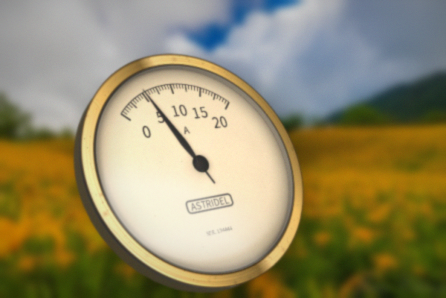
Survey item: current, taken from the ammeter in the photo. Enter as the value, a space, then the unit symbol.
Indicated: 5 A
